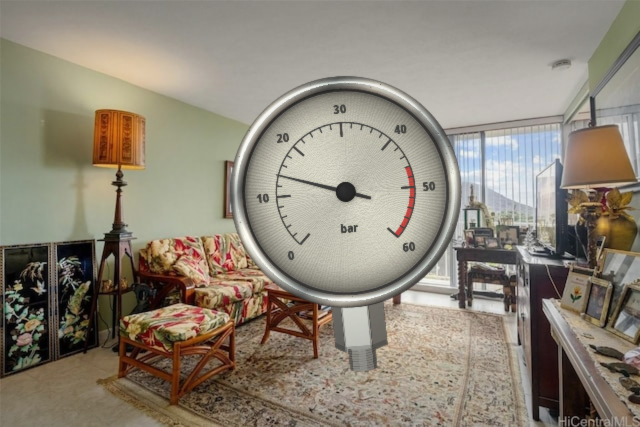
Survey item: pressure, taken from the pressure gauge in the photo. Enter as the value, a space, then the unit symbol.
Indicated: 14 bar
